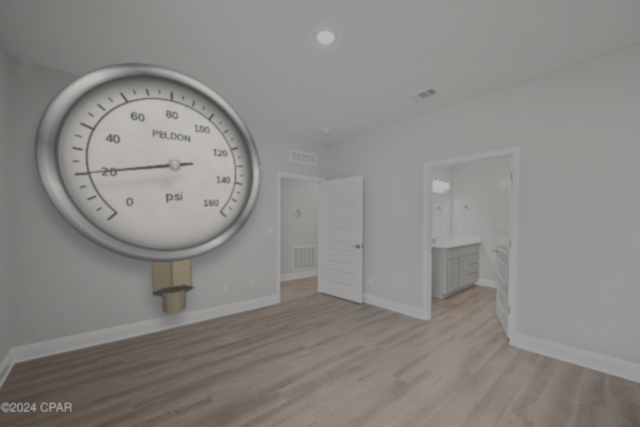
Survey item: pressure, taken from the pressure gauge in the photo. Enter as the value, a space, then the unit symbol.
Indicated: 20 psi
